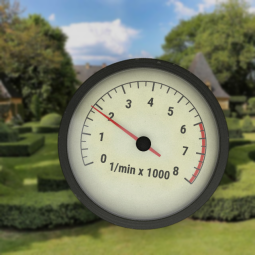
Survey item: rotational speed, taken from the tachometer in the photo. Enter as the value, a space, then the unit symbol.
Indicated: 1875 rpm
